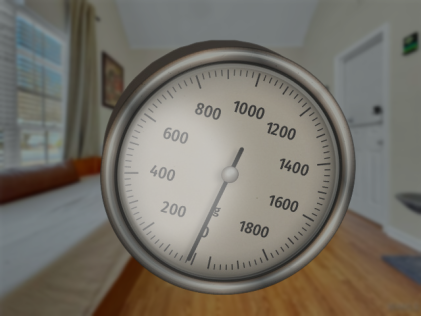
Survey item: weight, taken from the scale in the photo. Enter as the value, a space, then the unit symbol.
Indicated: 20 g
